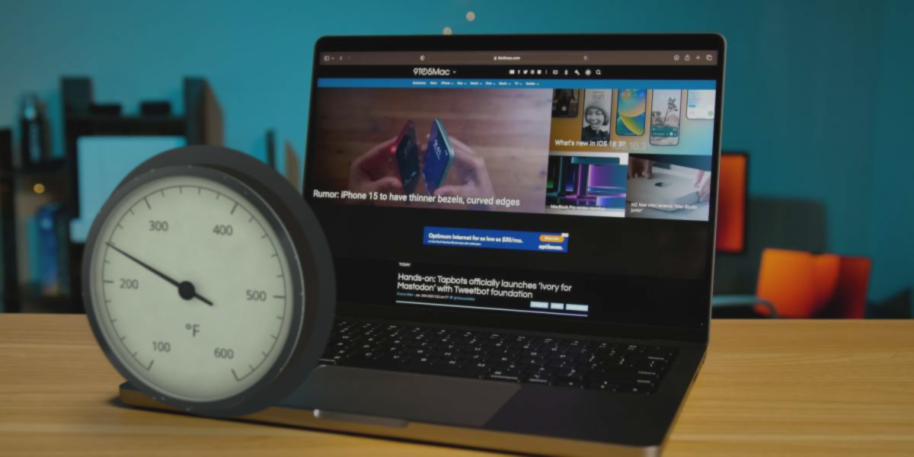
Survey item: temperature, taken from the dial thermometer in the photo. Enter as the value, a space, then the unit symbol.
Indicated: 240 °F
